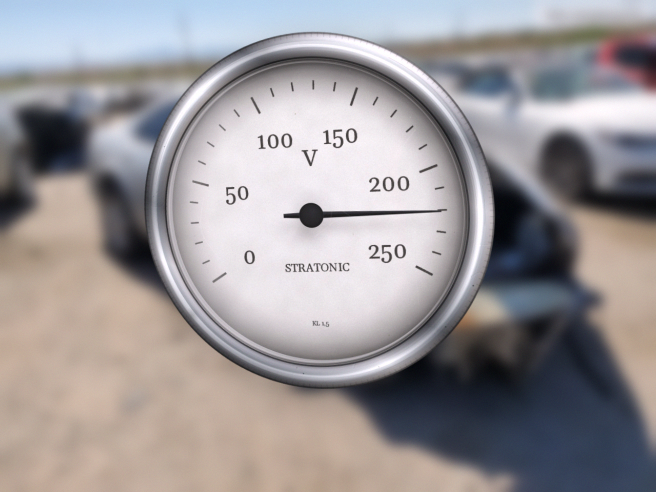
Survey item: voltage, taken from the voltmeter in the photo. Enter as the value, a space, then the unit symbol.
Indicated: 220 V
